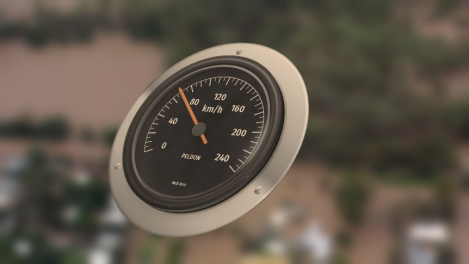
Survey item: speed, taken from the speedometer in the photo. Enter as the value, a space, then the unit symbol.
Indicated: 70 km/h
